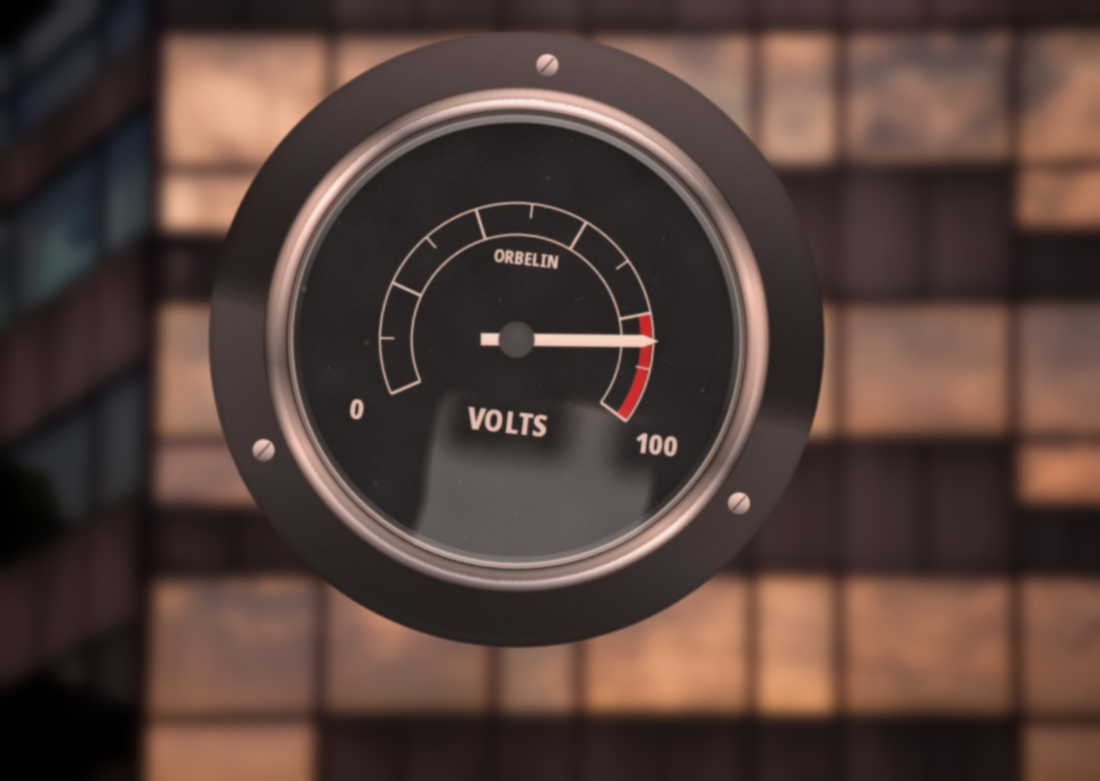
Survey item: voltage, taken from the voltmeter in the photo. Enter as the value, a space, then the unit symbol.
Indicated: 85 V
